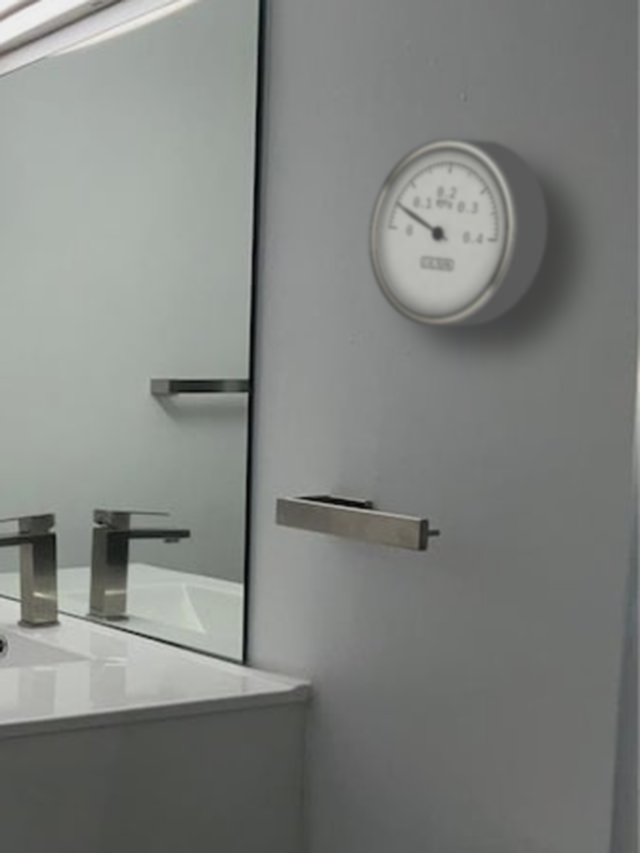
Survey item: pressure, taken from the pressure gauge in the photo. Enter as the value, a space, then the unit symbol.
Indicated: 0.05 MPa
